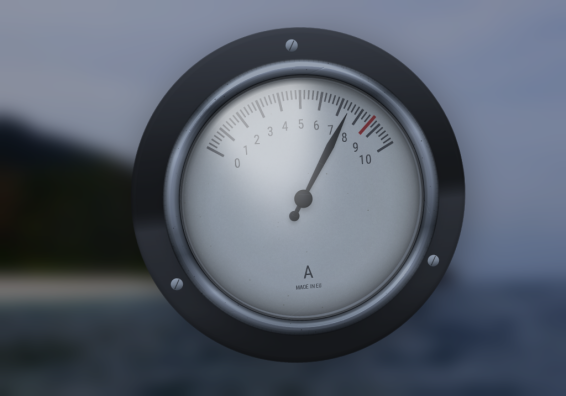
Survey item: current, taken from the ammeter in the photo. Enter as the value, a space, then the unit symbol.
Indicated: 7.4 A
